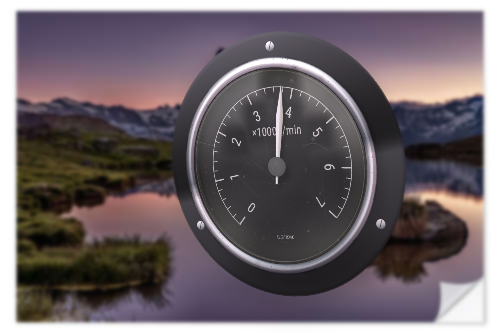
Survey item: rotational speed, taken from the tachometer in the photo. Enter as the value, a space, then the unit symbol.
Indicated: 3800 rpm
